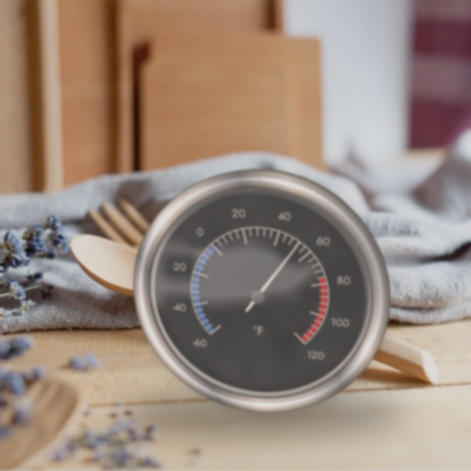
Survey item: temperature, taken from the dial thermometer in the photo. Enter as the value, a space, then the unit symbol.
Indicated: 52 °F
